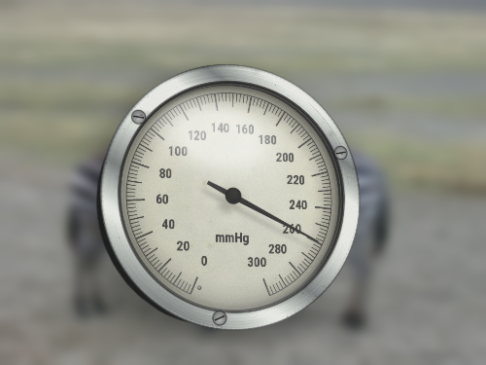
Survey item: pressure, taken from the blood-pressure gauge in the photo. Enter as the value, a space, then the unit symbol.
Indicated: 260 mmHg
